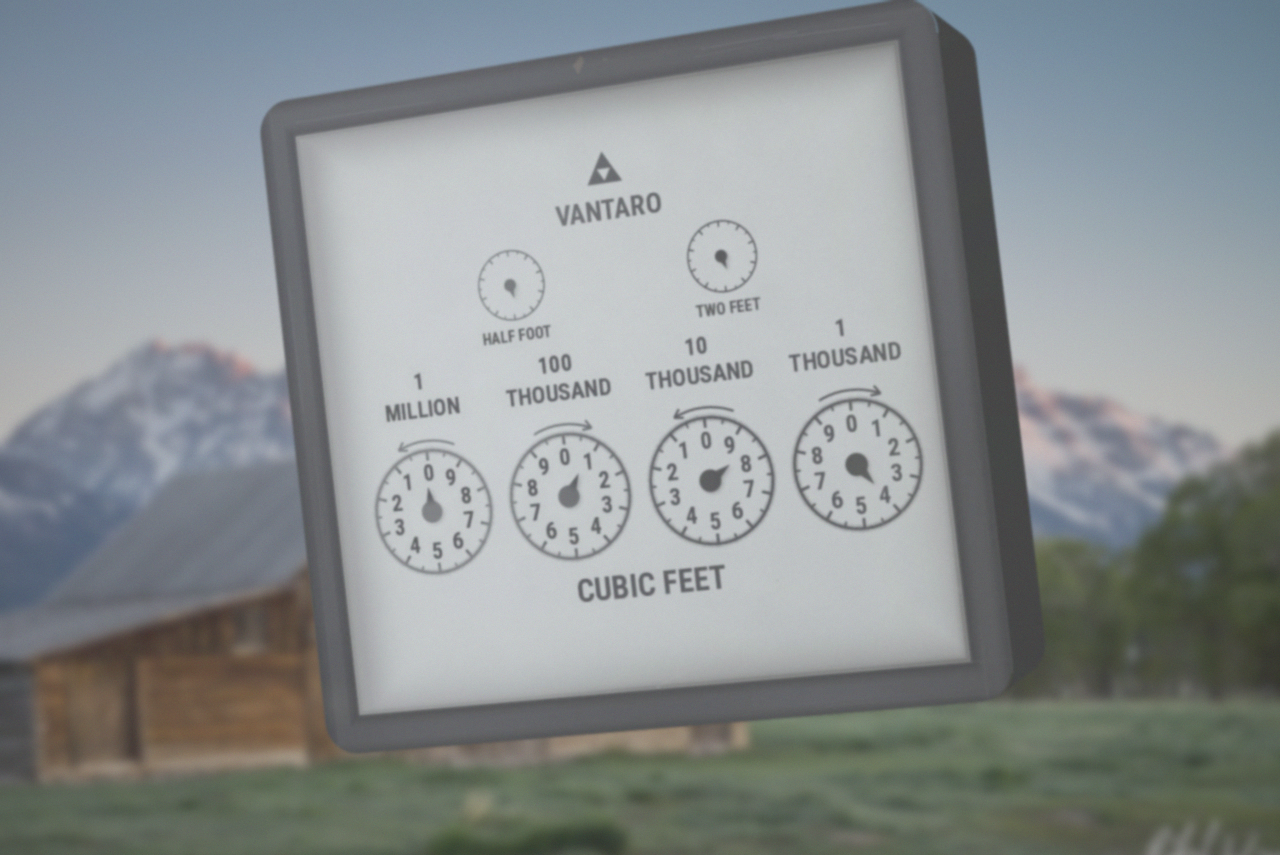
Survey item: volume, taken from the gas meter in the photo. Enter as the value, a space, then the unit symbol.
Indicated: 8400 ft³
